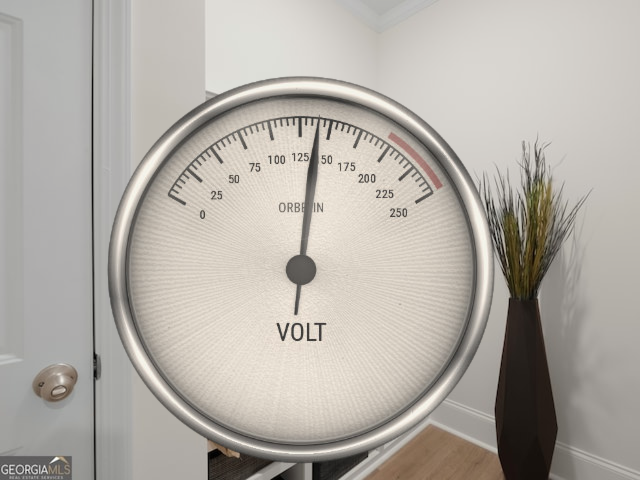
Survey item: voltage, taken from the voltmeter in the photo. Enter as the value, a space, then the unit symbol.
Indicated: 140 V
